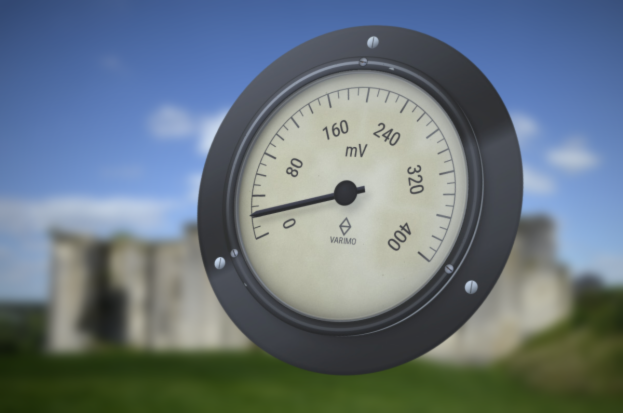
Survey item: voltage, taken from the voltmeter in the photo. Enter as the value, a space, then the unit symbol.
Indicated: 20 mV
